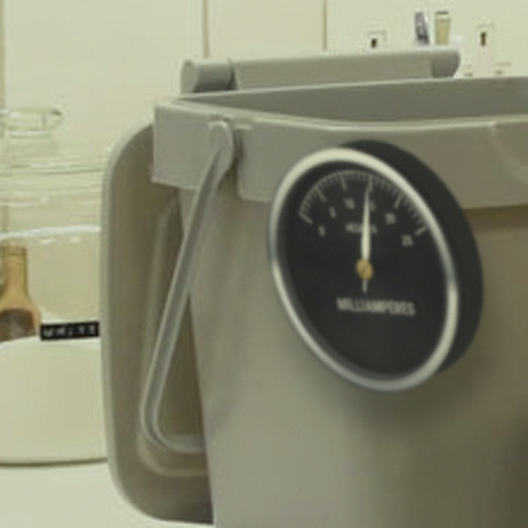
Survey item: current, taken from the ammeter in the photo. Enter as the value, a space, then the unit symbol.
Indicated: 15 mA
